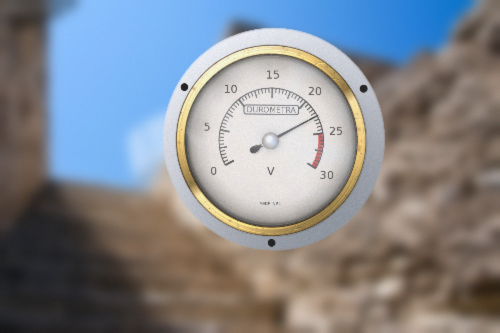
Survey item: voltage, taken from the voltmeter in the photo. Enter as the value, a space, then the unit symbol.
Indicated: 22.5 V
